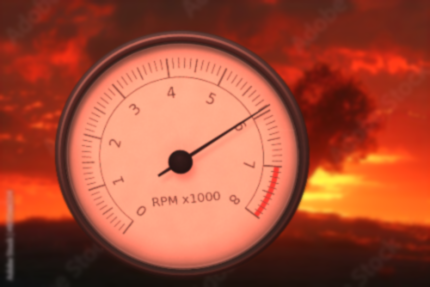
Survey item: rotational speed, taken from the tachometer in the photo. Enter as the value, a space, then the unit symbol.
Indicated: 5900 rpm
